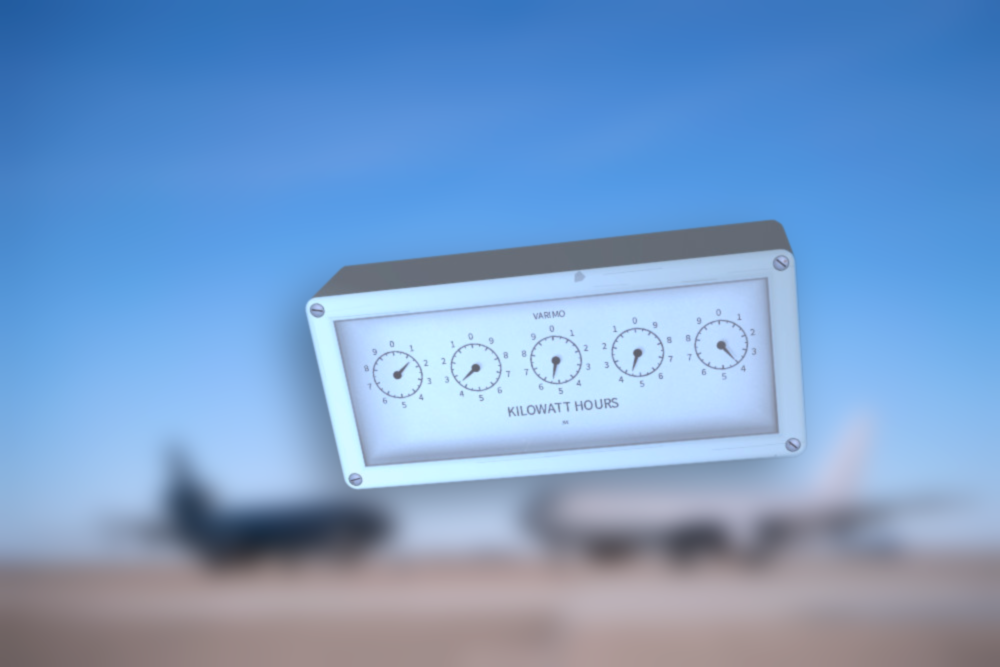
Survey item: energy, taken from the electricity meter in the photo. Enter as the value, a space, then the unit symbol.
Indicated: 13544 kWh
